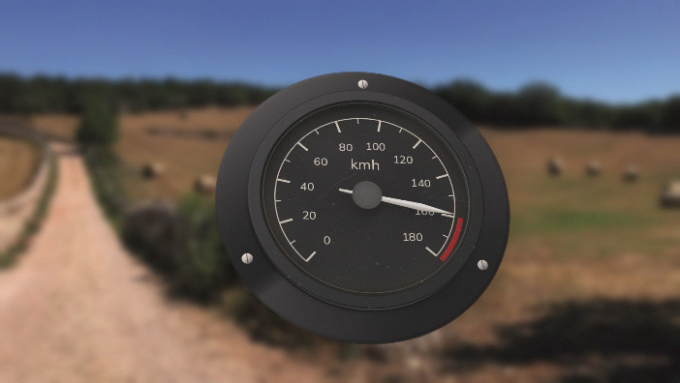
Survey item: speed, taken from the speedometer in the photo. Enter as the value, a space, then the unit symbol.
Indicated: 160 km/h
